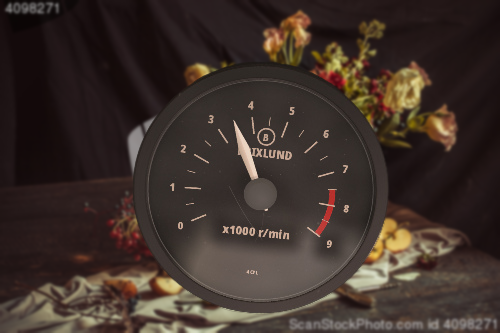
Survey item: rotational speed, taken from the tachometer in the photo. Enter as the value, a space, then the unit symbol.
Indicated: 3500 rpm
